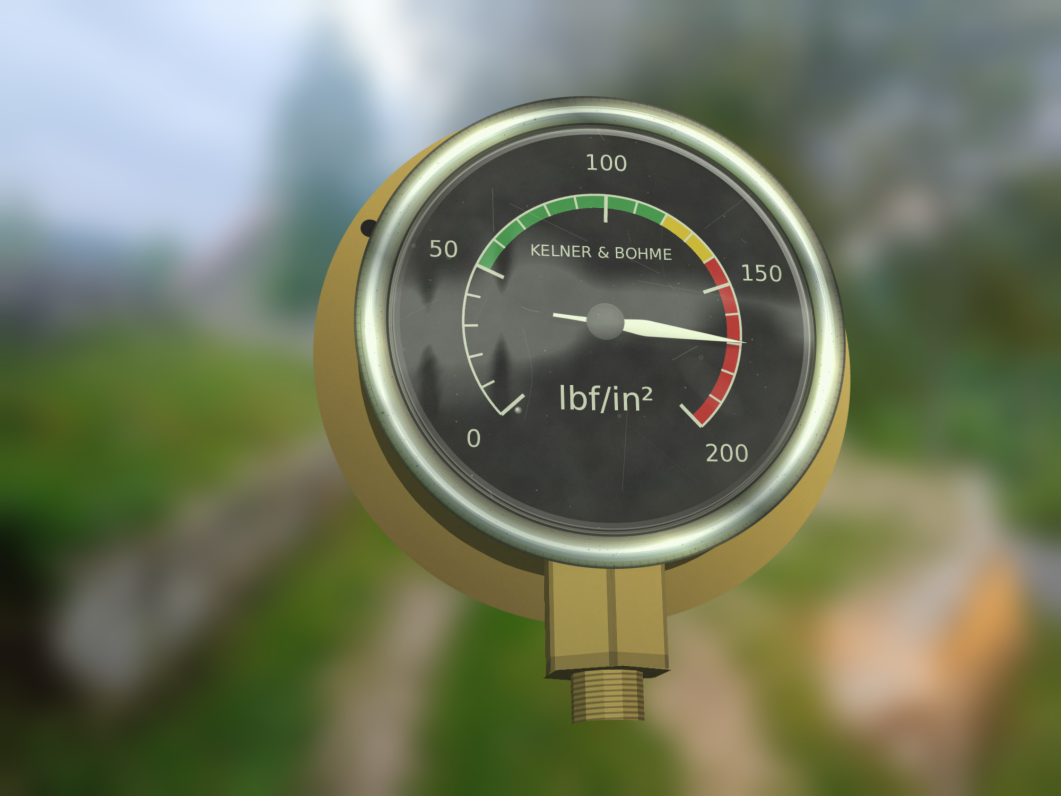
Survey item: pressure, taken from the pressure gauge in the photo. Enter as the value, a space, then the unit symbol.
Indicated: 170 psi
